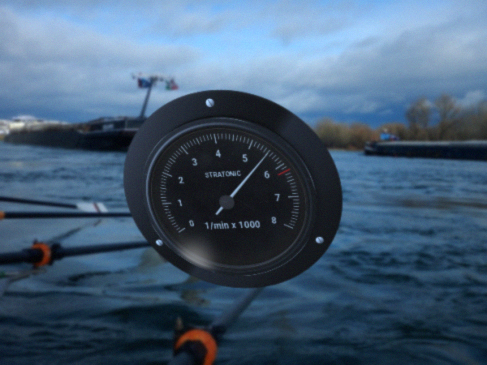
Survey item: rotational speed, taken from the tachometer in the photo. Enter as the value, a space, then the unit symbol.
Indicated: 5500 rpm
